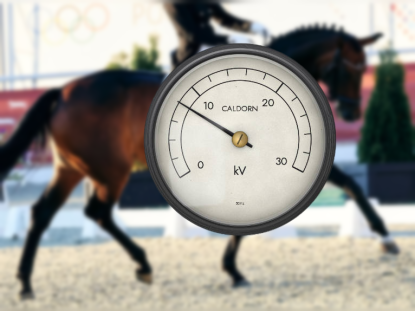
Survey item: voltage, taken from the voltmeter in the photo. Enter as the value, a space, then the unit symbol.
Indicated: 8 kV
